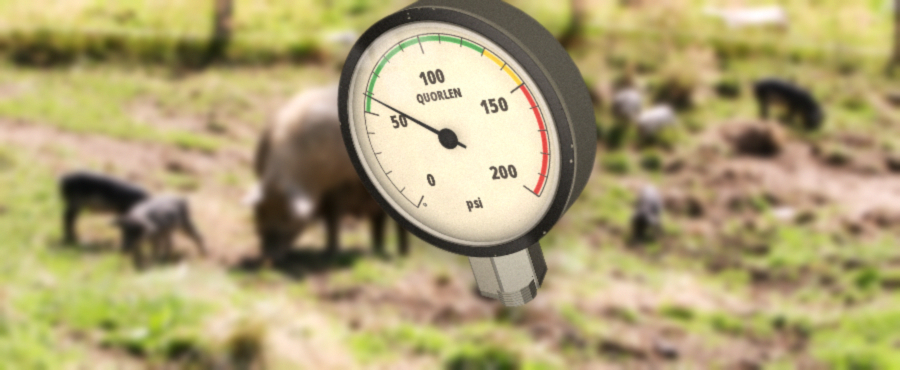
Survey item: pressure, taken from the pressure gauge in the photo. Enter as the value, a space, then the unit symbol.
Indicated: 60 psi
